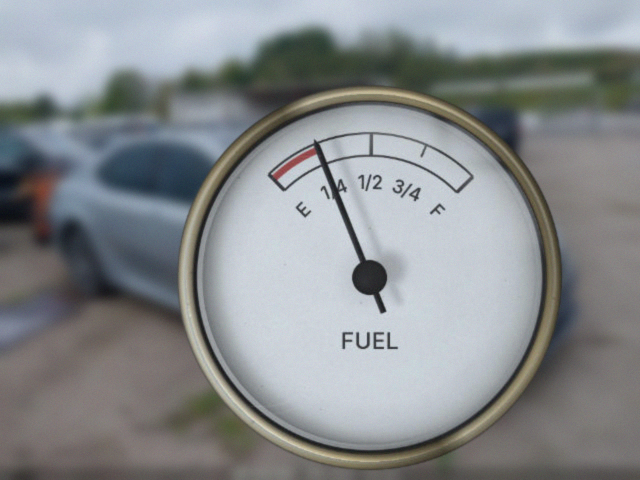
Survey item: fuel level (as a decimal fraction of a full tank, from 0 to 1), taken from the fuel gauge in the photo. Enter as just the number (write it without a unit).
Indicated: 0.25
